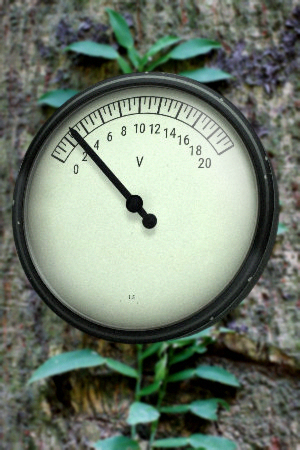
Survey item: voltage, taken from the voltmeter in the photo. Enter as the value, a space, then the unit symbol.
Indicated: 3 V
